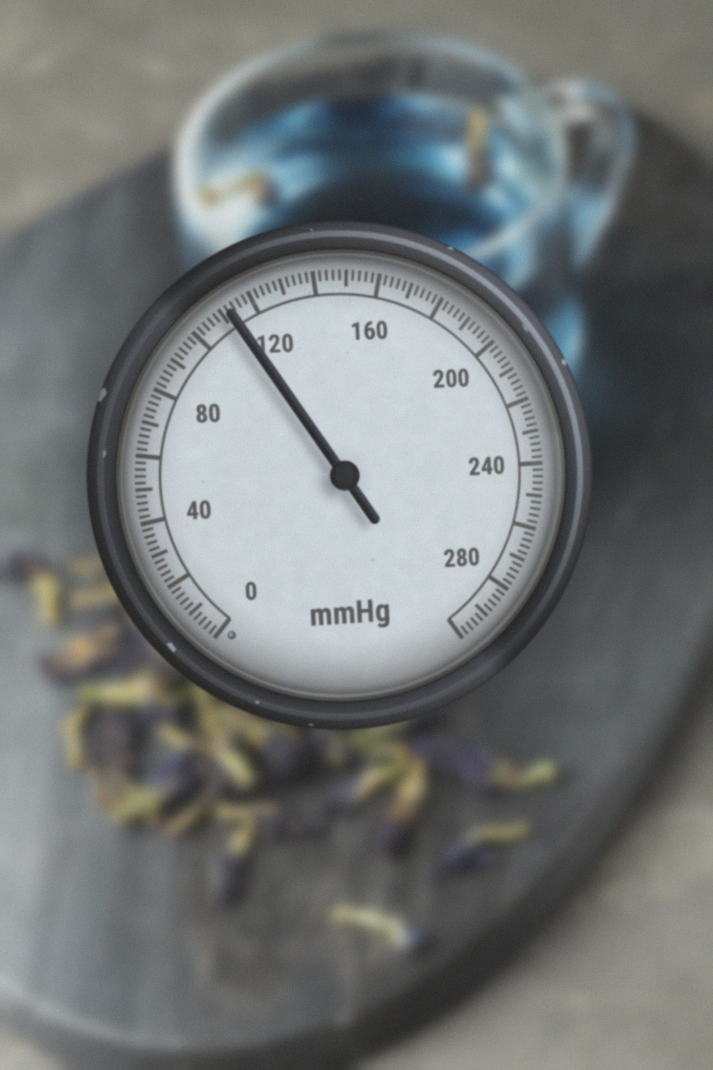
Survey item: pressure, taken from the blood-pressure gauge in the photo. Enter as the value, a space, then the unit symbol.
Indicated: 112 mmHg
